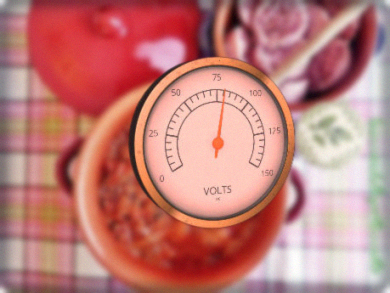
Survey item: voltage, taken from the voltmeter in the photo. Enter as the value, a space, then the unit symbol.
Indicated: 80 V
